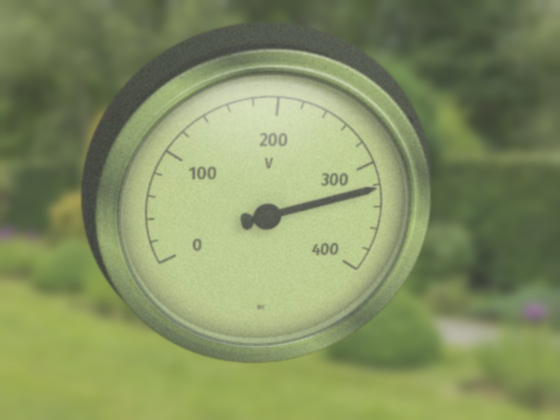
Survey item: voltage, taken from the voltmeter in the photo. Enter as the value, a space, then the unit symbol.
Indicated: 320 V
